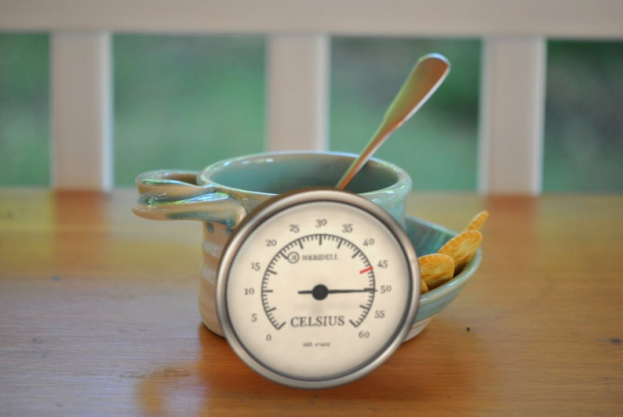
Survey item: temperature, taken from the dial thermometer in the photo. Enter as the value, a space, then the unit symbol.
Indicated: 50 °C
